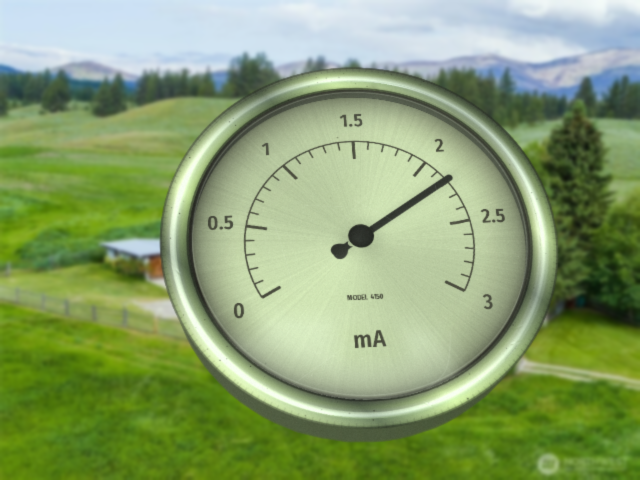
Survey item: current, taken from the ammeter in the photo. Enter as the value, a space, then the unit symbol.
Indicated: 2.2 mA
